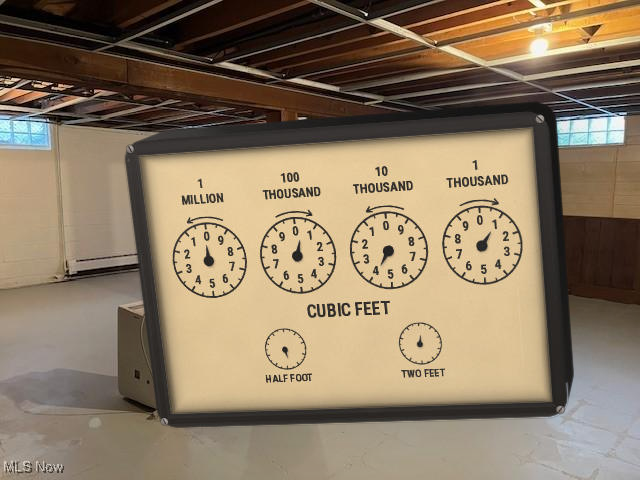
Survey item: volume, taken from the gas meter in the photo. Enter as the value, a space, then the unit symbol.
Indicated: 4100 ft³
